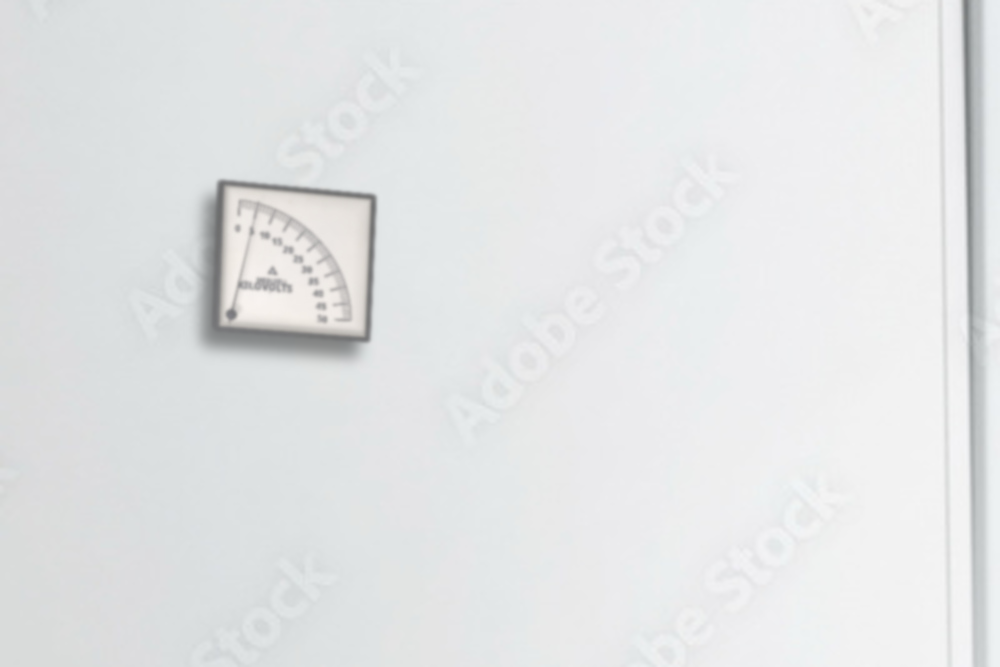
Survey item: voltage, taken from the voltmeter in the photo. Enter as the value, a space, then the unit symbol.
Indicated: 5 kV
